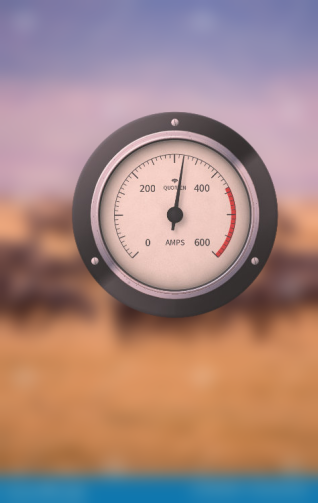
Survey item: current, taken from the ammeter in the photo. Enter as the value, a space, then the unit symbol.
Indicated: 320 A
